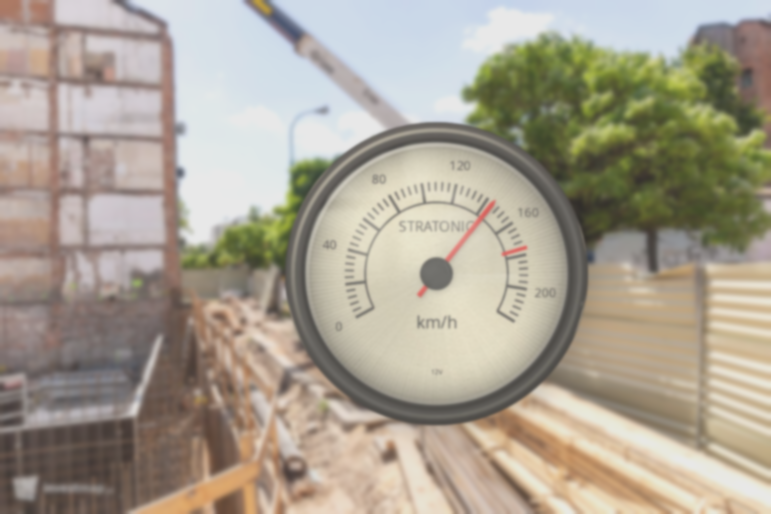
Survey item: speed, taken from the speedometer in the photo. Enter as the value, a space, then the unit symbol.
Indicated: 144 km/h
